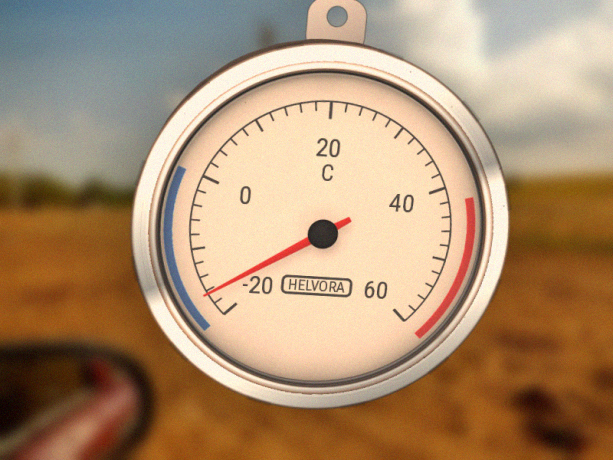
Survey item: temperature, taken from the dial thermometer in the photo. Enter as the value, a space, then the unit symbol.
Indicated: -16 °C
